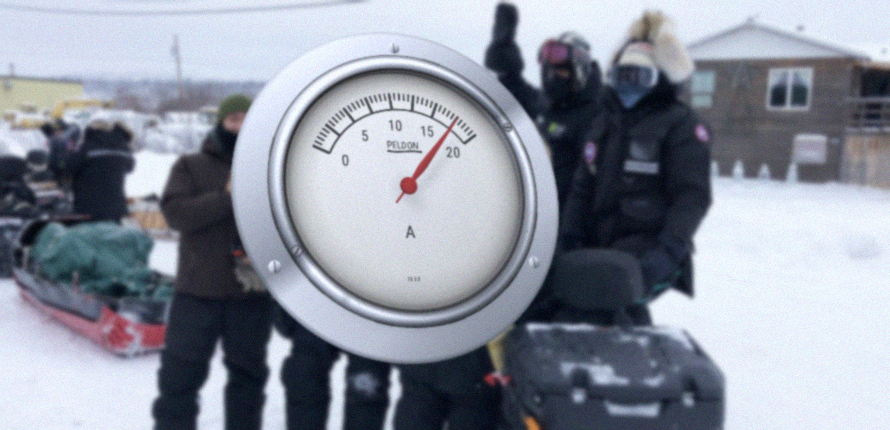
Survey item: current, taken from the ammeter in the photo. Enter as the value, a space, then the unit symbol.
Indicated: 17.5 A
